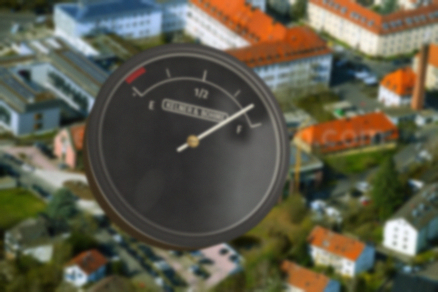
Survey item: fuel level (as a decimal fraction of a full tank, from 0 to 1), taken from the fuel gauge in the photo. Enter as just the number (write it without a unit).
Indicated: 0.875
